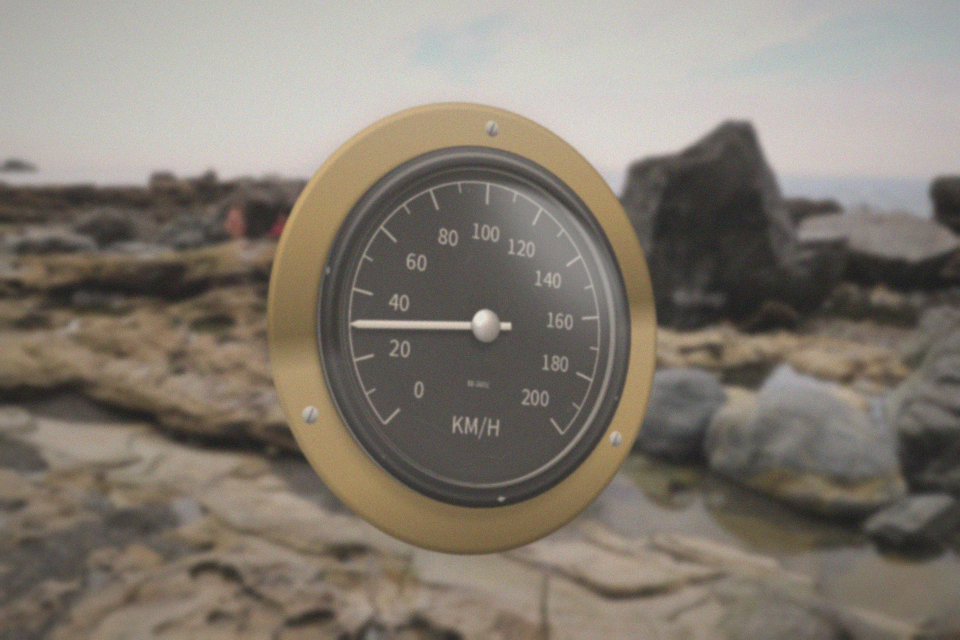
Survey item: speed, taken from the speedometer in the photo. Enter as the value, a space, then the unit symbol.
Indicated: 30 km/h
